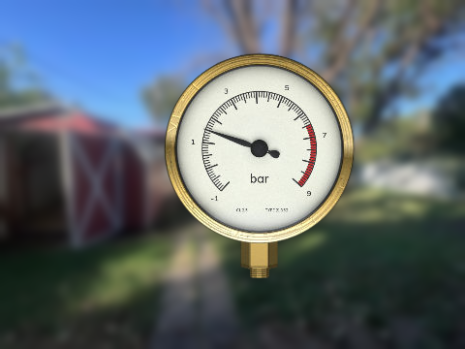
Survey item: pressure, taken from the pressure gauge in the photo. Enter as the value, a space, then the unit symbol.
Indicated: 1.5 bar
